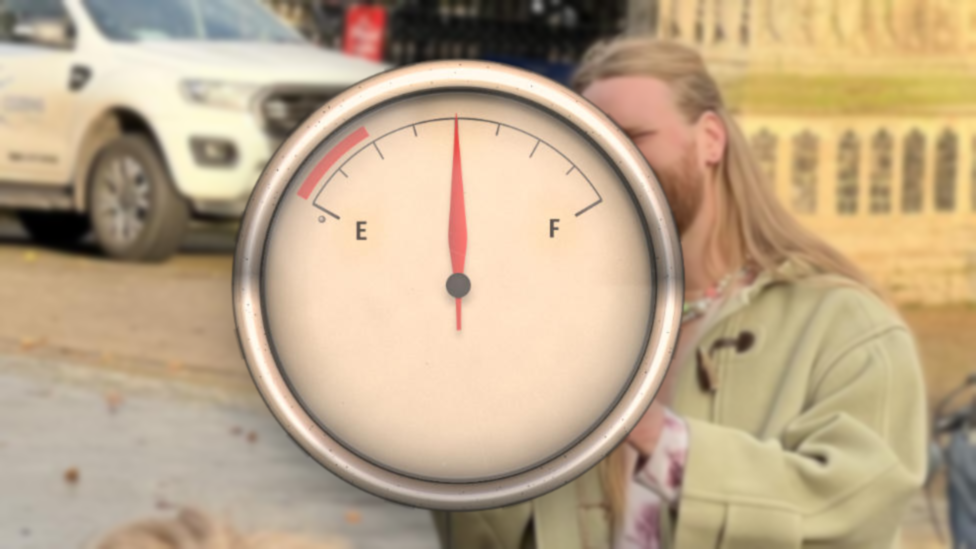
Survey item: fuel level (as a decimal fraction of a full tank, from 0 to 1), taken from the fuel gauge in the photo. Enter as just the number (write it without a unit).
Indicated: 0.5
